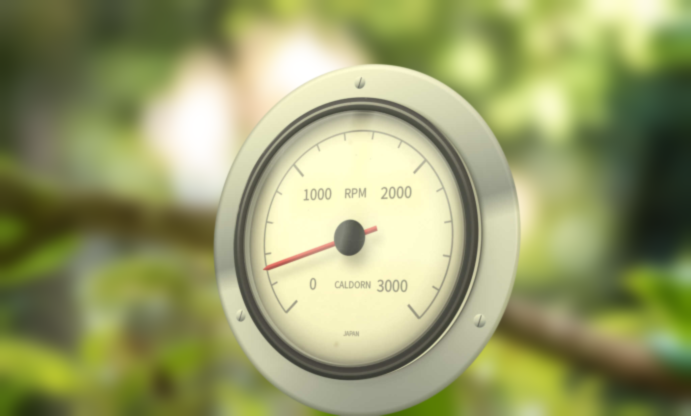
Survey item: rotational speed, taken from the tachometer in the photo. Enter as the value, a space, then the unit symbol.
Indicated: 300 rpm
